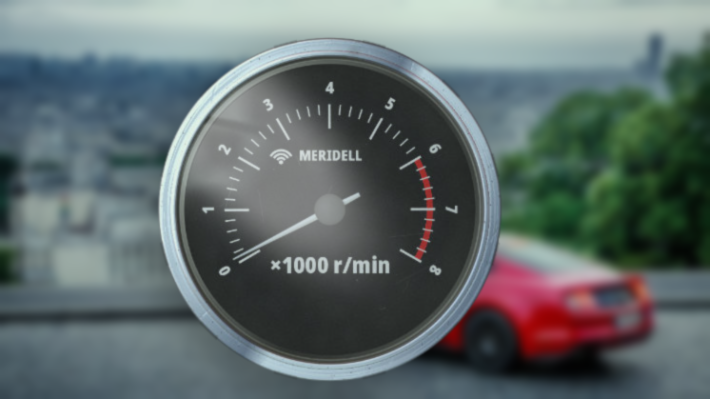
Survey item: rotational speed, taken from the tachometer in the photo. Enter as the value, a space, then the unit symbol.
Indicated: 100 rpm
